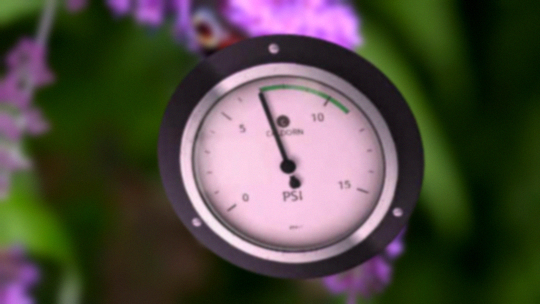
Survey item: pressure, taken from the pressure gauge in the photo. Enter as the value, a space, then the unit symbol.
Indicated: 7 psi
